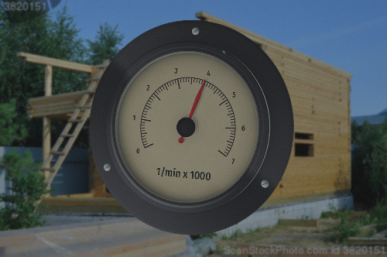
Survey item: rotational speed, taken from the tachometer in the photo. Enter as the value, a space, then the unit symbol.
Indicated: 4000 rpm
